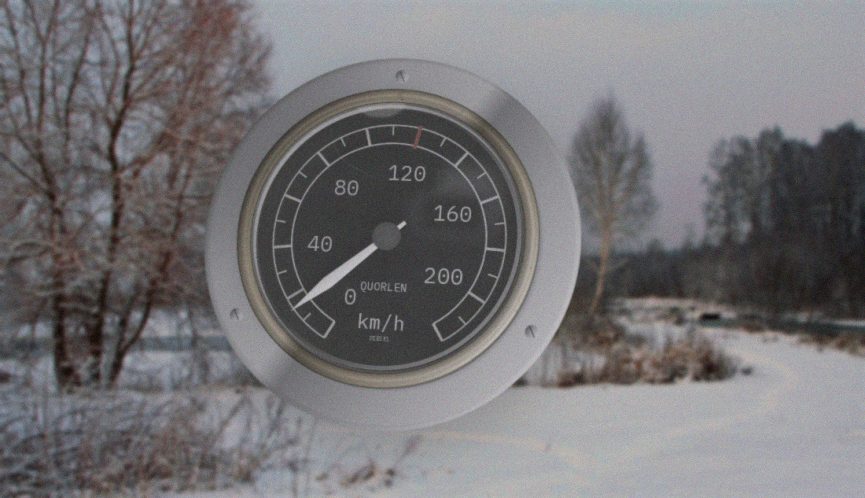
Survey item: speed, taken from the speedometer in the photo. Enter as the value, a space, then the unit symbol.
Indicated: 15 km/h
